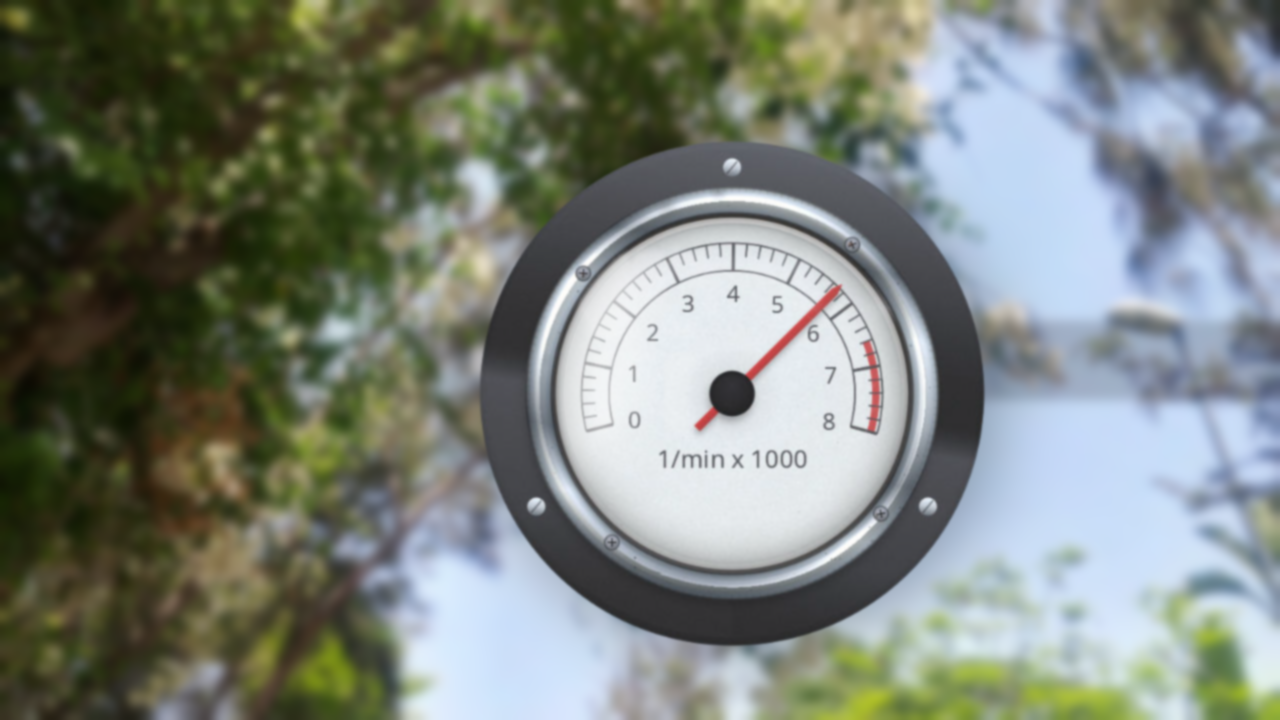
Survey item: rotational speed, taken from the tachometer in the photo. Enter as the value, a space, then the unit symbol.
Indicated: 5700 rpm
